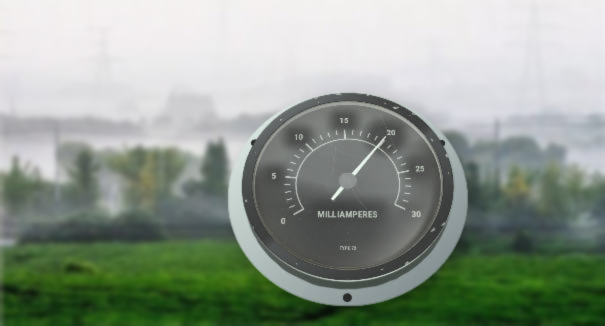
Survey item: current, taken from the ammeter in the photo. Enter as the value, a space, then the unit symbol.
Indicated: 20 mA
